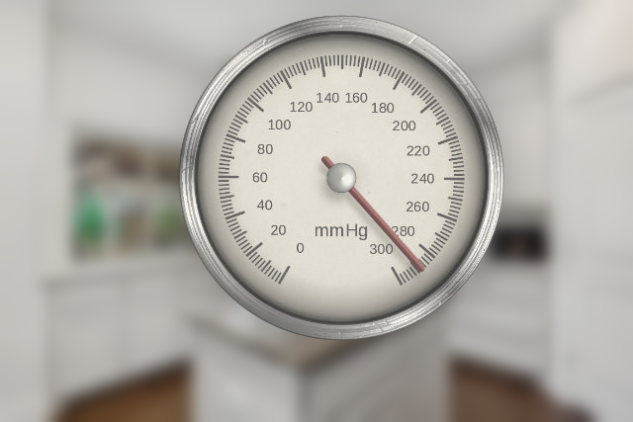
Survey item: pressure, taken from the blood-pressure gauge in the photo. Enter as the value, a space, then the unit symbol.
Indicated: 288 mmHg
